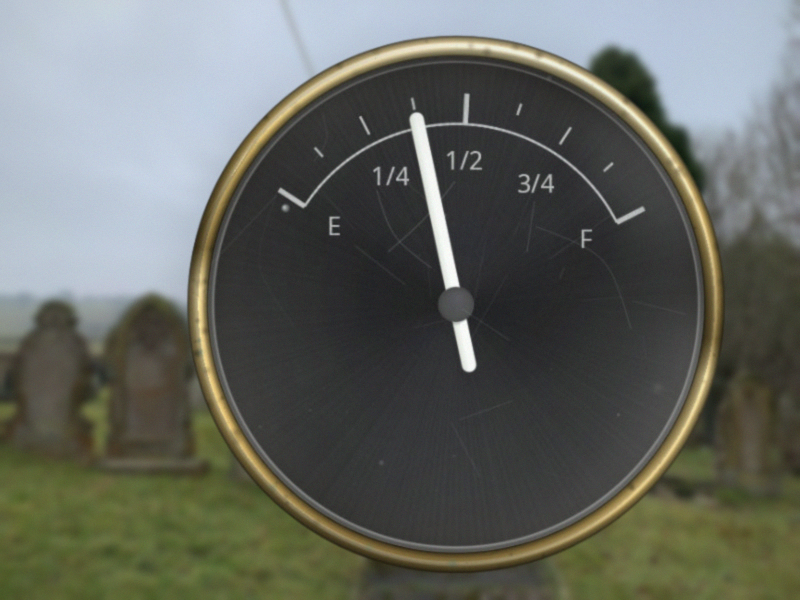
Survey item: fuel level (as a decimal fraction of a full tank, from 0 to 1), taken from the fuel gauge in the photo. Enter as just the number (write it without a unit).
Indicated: 0.375
